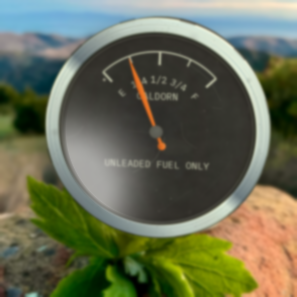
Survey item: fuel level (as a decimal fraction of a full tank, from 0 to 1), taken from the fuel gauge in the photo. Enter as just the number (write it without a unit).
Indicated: 0.25
